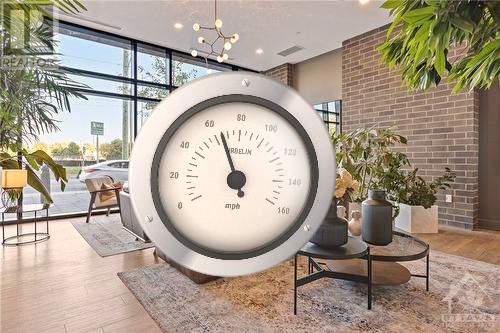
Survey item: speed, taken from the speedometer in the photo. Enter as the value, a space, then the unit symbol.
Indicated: 65 mph
